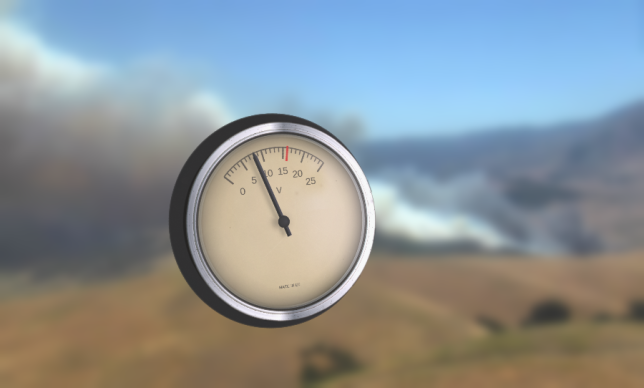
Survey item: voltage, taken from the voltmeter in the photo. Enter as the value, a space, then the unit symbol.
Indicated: 8 V
